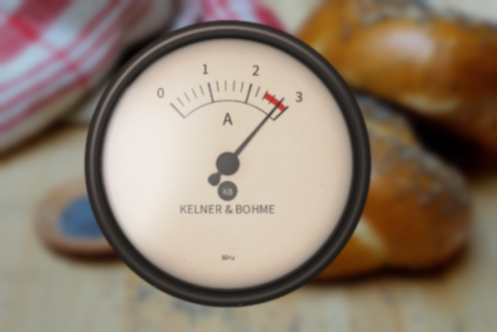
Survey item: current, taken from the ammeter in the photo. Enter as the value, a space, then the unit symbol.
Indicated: 2.8 A
